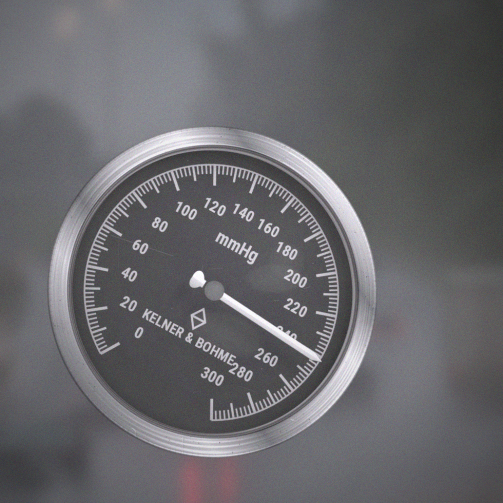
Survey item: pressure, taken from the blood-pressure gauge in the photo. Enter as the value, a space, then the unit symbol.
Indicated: 242 mmHg
